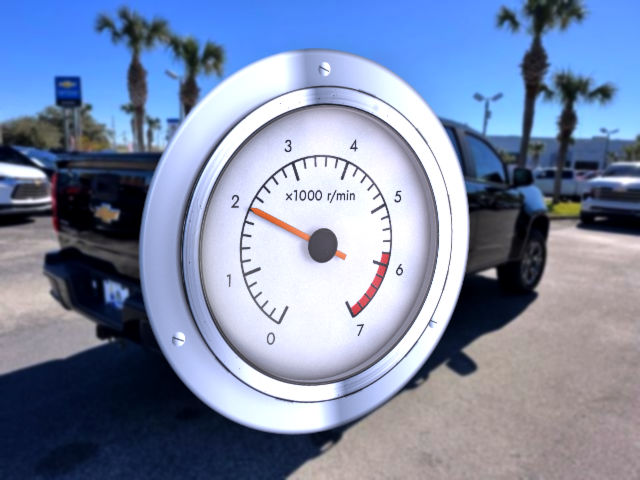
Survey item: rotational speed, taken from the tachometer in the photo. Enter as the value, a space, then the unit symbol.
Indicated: 2000 rpm
